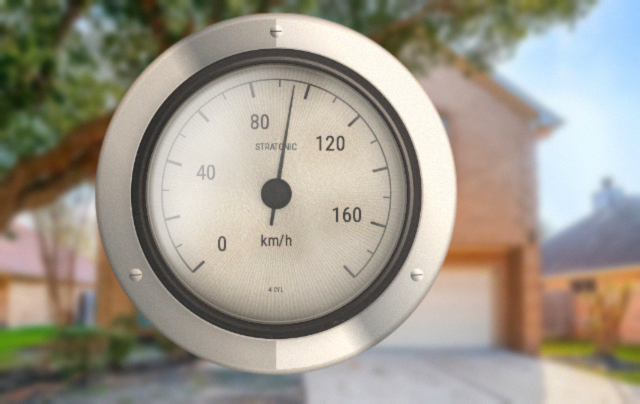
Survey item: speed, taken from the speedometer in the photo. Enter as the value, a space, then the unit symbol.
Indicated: 95 km/h
